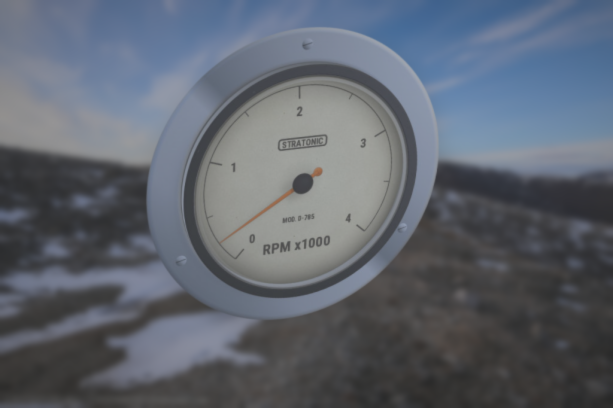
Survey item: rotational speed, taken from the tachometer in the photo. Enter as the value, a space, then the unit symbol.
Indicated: 250 rpm
